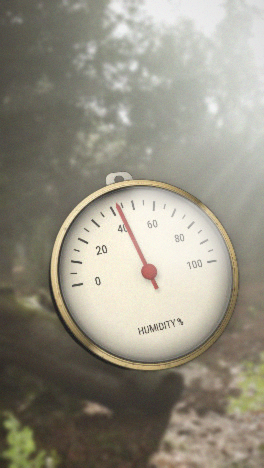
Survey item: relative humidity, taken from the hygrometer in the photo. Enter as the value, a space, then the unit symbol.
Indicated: 42.5 %
